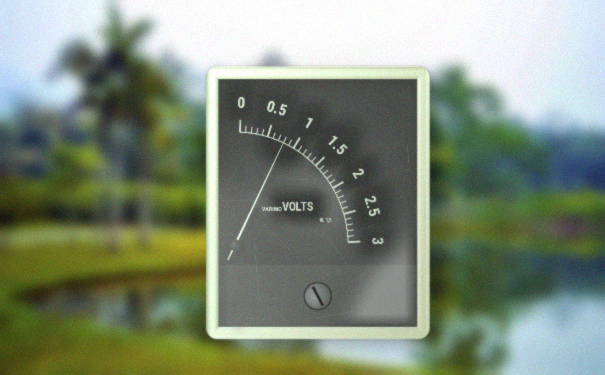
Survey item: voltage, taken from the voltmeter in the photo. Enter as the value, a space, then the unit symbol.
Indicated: 0.8 V
